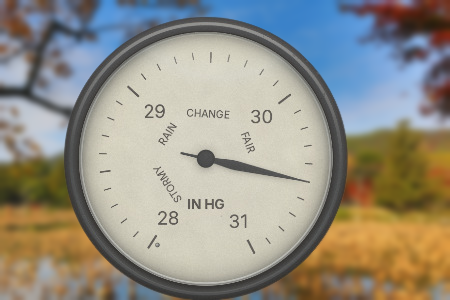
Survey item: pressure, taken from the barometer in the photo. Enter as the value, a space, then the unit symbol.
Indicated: 30.5 inHg
